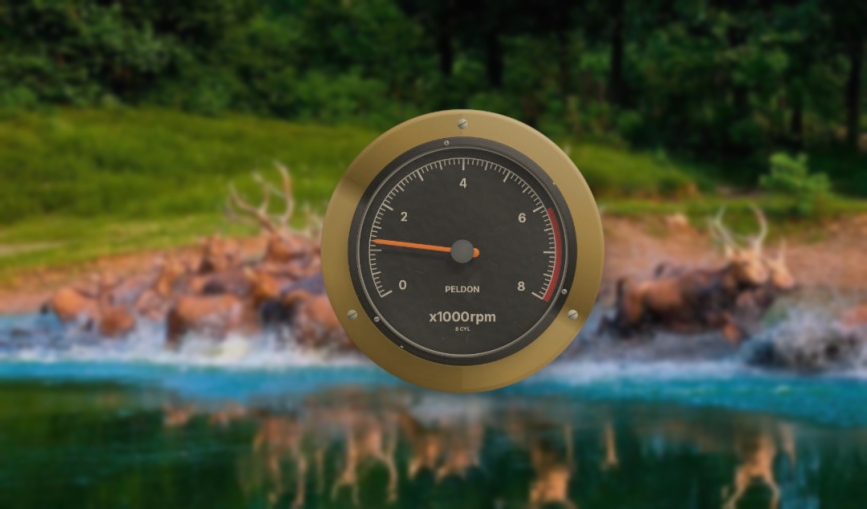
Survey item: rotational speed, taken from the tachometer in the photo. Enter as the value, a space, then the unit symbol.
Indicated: 1200 rpm
